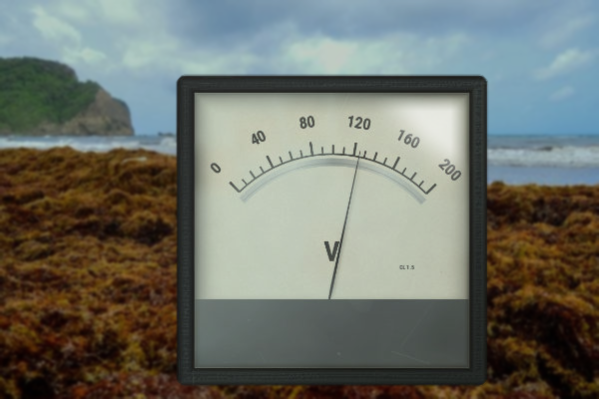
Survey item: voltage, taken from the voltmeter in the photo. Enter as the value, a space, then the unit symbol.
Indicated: 125 V
